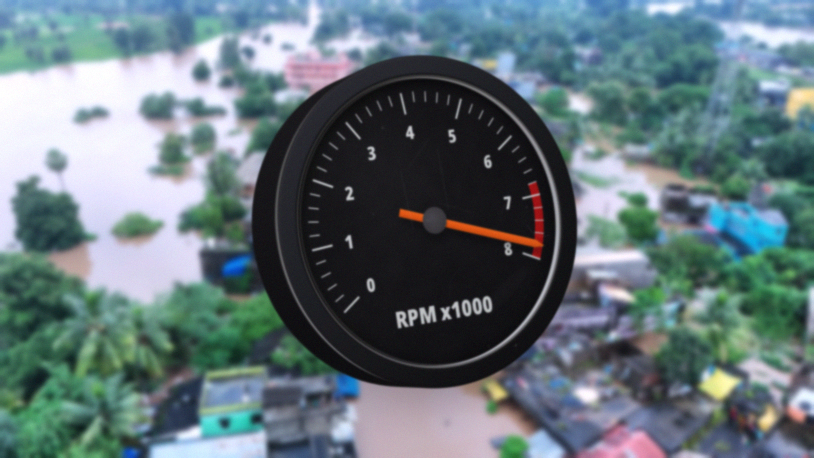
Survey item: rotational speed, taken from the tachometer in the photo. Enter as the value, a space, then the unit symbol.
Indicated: 7800 rpm
